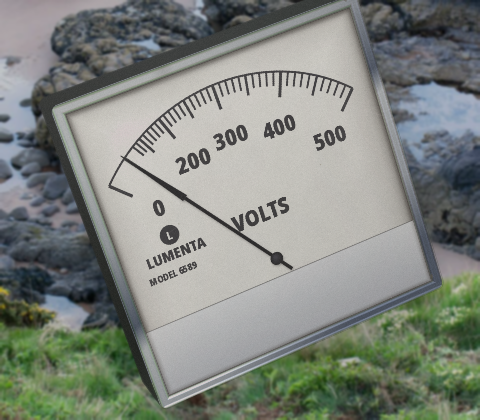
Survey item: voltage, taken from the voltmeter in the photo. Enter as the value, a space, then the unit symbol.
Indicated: 100 V
